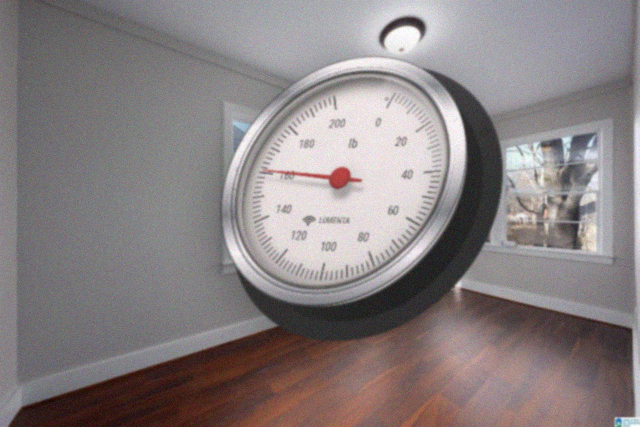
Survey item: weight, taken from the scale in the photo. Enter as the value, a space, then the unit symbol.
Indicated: 160 lb
